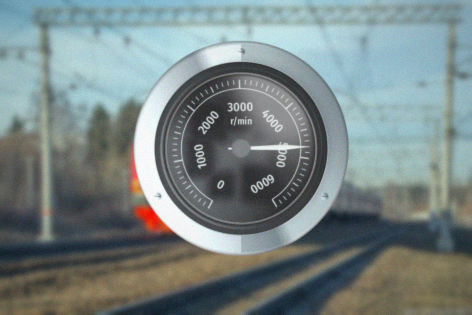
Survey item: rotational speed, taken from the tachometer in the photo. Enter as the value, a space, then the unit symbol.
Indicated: 4800 rpm
